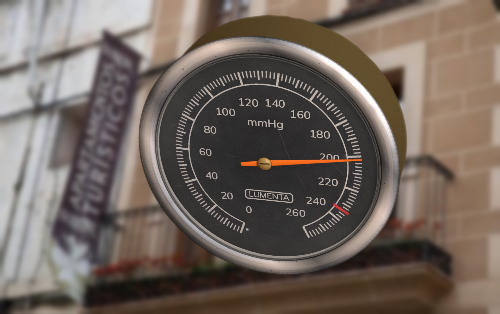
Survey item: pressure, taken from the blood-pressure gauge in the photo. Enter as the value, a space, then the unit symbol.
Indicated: 200 mmHg
